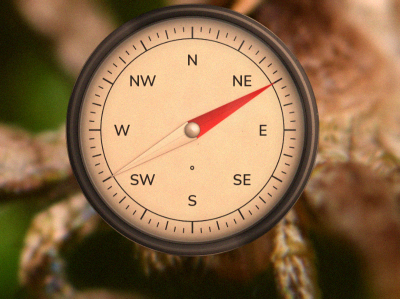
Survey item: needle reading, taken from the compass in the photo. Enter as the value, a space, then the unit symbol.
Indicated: 60 °
